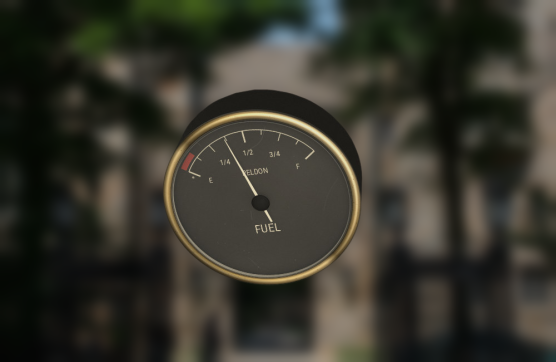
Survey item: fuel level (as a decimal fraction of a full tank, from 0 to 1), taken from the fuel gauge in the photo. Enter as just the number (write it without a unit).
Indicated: 0.375
